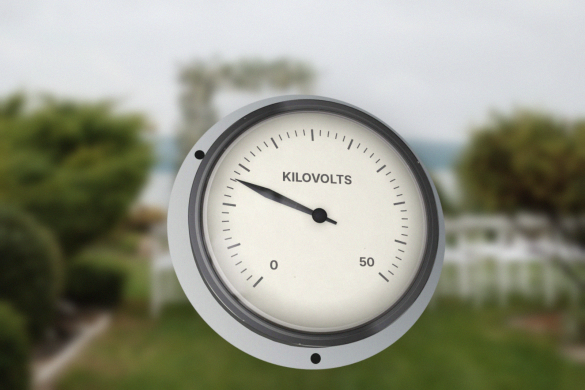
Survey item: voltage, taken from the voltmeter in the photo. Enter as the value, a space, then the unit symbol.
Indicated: 13 kV
